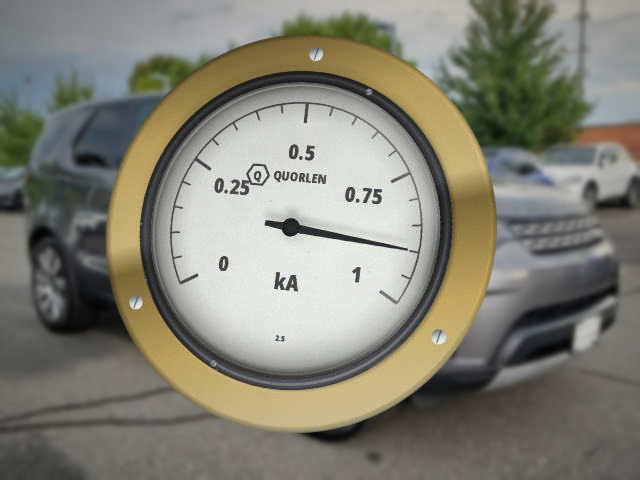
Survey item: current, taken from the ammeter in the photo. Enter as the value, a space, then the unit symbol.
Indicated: 0.9 kA
